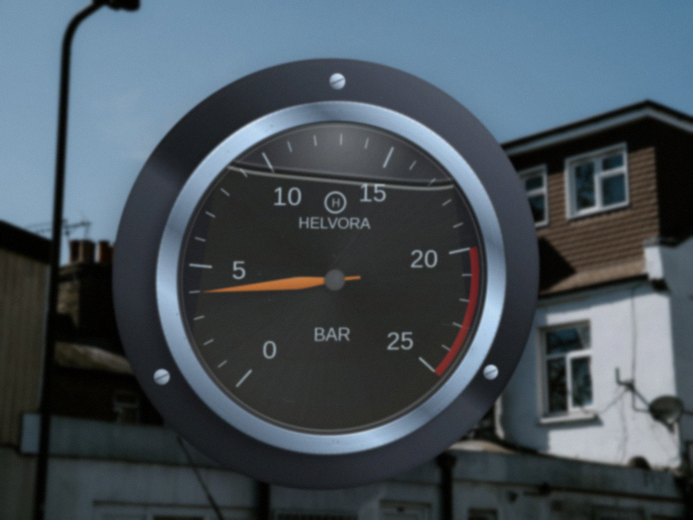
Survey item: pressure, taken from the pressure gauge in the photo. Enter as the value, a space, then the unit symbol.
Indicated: 4 bar
